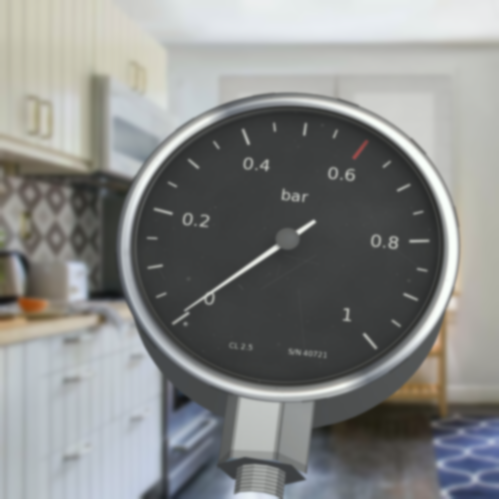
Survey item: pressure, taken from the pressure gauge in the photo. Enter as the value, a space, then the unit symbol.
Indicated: 0 bar
